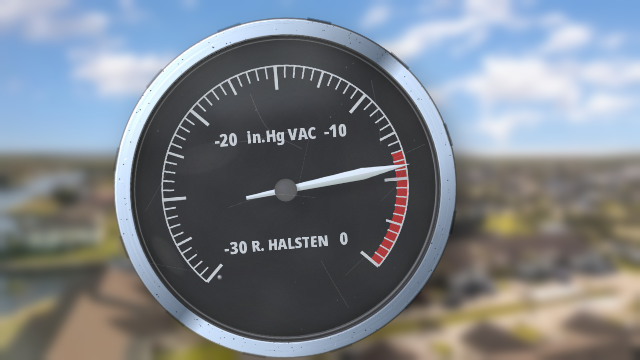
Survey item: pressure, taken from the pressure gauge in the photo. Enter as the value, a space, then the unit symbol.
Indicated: -5.75 inHg
